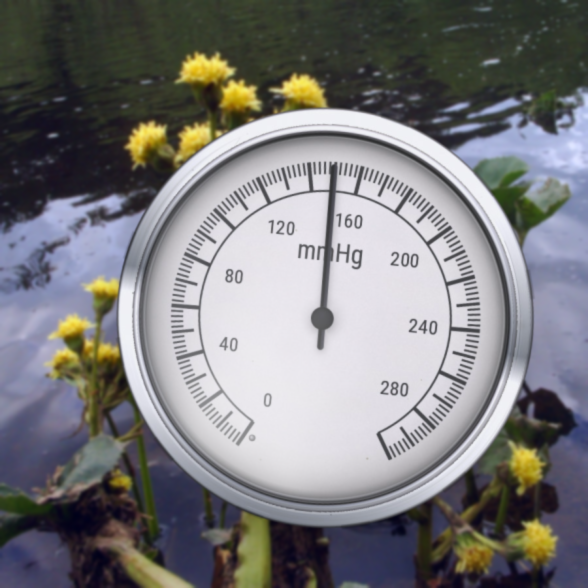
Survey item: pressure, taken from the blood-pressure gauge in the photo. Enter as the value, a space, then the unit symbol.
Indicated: 150 mmHg
